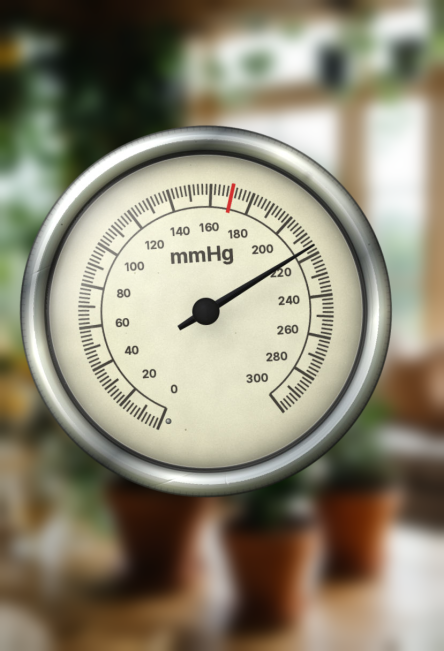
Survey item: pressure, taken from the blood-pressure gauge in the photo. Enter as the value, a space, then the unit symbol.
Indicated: 216 mmHg
